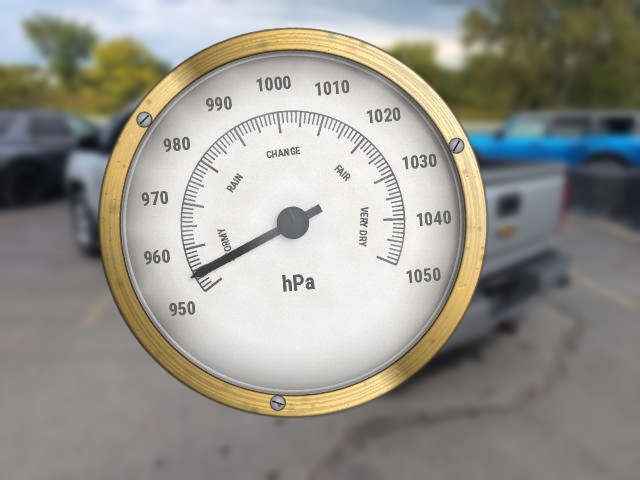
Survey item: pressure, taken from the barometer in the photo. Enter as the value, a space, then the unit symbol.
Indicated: 954 hPa
